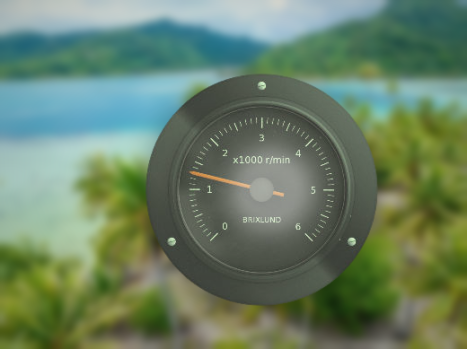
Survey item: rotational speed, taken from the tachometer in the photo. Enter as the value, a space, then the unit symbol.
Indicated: 1300 rpm
